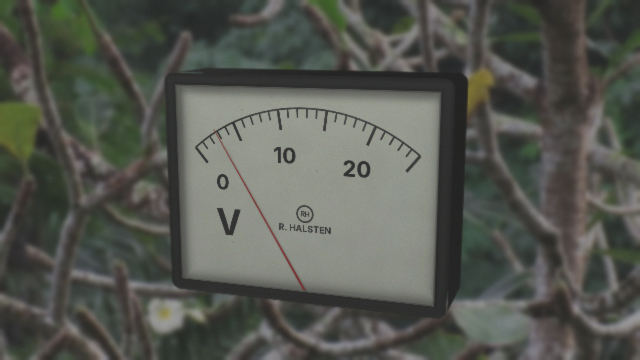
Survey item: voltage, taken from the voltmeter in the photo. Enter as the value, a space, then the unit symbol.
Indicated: 3 V
